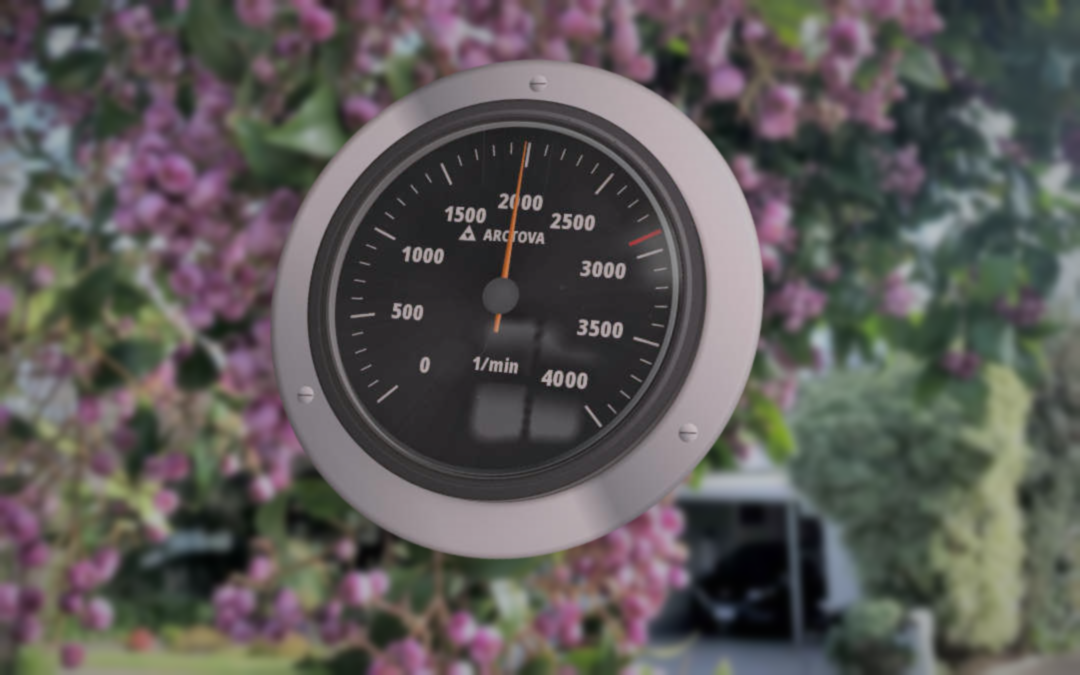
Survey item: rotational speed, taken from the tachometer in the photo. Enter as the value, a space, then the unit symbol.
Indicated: 2000 rpm
